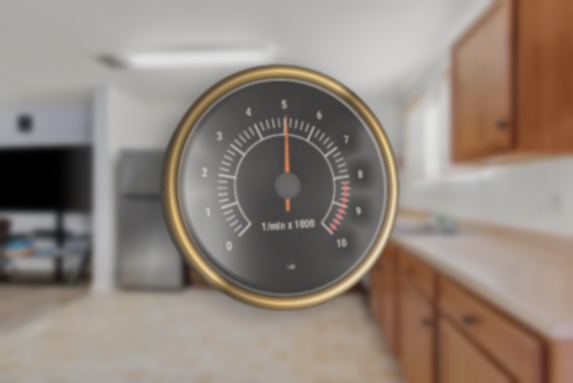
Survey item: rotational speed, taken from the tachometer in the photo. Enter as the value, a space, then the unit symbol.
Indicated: 5000 rpm
